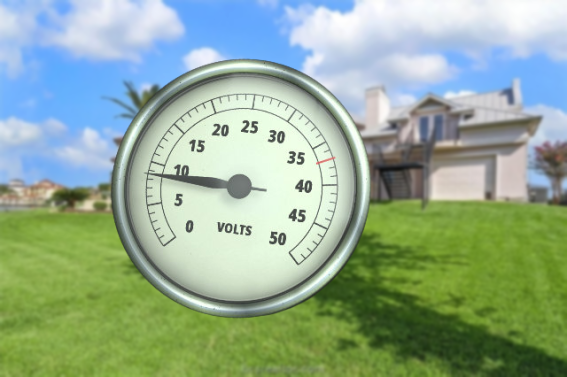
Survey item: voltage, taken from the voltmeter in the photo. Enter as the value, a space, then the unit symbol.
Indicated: 8.5 V
